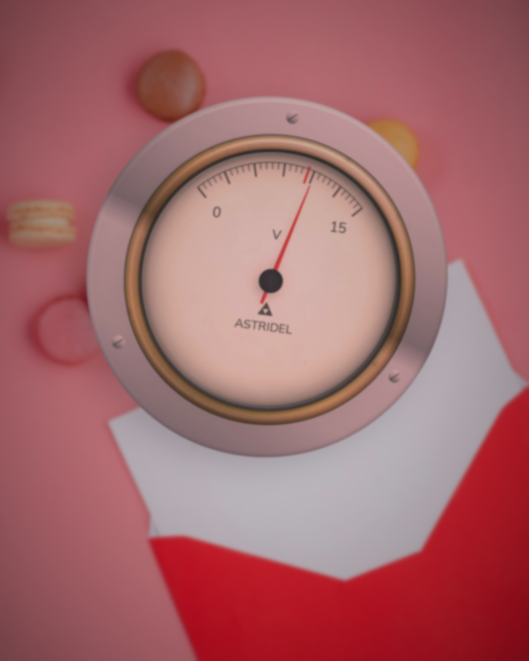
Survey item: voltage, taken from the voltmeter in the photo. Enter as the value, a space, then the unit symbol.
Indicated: 10 V
